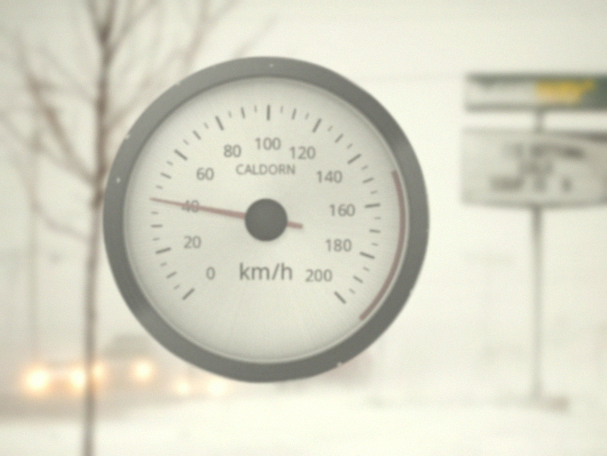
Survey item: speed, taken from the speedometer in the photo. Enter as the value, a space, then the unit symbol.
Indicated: 40 km/h
